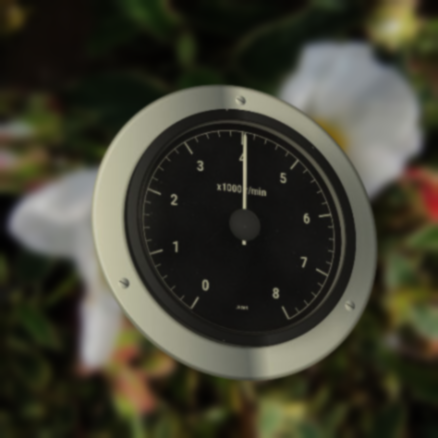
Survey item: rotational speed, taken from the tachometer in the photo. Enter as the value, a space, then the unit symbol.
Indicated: 4000 rpm
